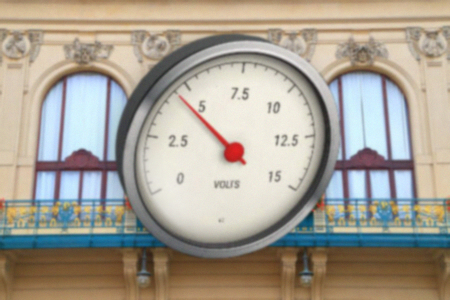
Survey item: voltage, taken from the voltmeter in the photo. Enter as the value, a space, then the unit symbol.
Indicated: 4.5 V
